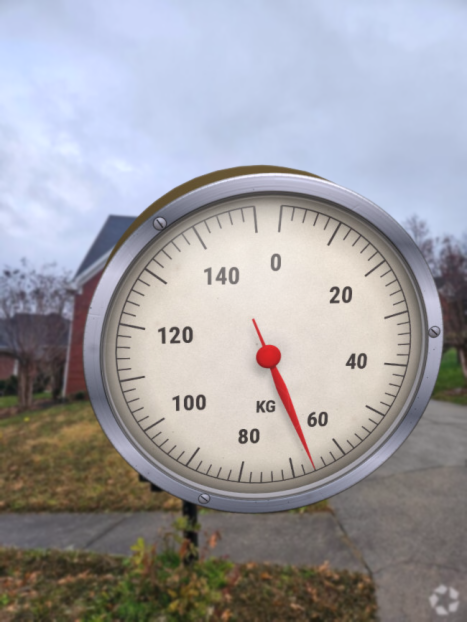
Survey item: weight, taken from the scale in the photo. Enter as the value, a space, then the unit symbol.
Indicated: 66 kg
